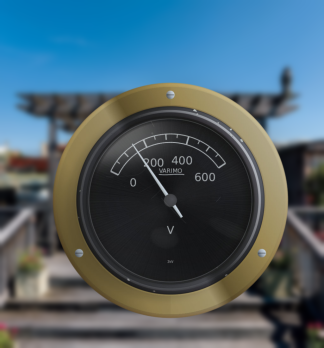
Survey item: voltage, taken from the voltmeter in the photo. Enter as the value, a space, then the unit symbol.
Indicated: 150 V
